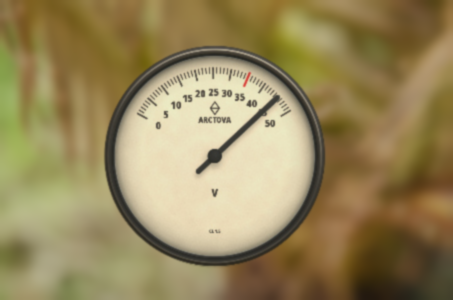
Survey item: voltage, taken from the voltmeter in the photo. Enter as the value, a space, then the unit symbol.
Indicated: 45 V
